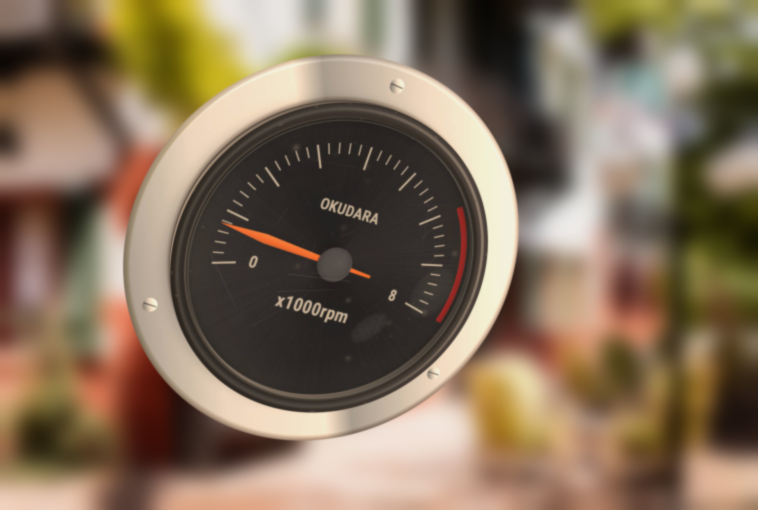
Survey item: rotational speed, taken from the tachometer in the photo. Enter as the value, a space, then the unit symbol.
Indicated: 800 rpm
